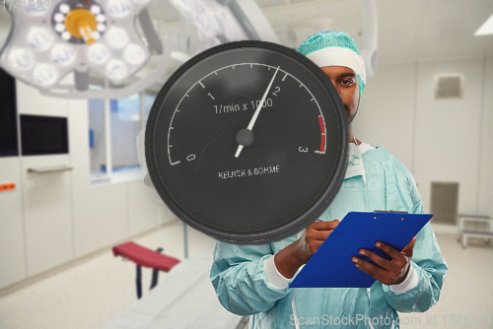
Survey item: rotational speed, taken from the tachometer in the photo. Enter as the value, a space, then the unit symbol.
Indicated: 1900 rpm
